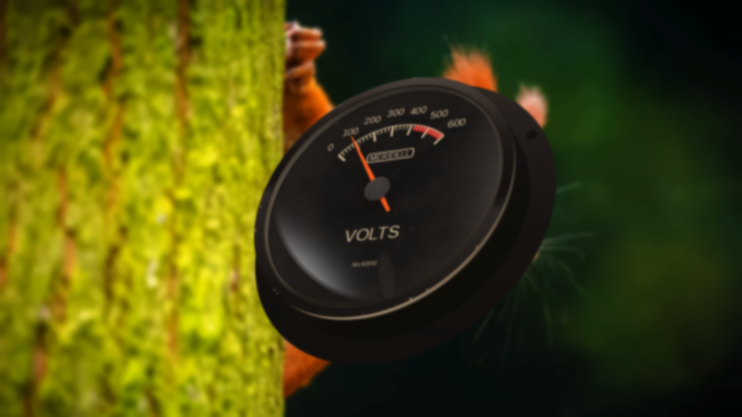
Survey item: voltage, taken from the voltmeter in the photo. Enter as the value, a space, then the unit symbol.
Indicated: 100 V
